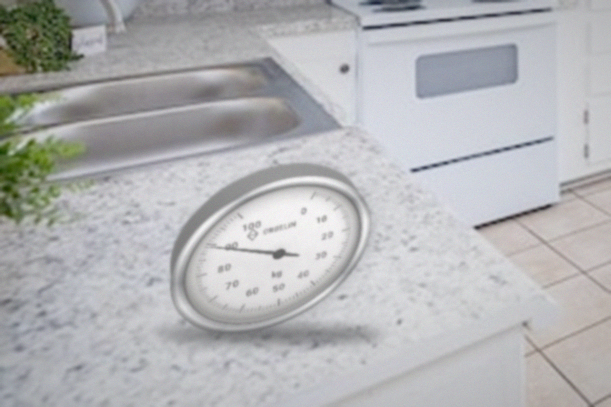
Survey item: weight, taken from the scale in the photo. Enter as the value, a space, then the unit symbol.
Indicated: 90 kg
